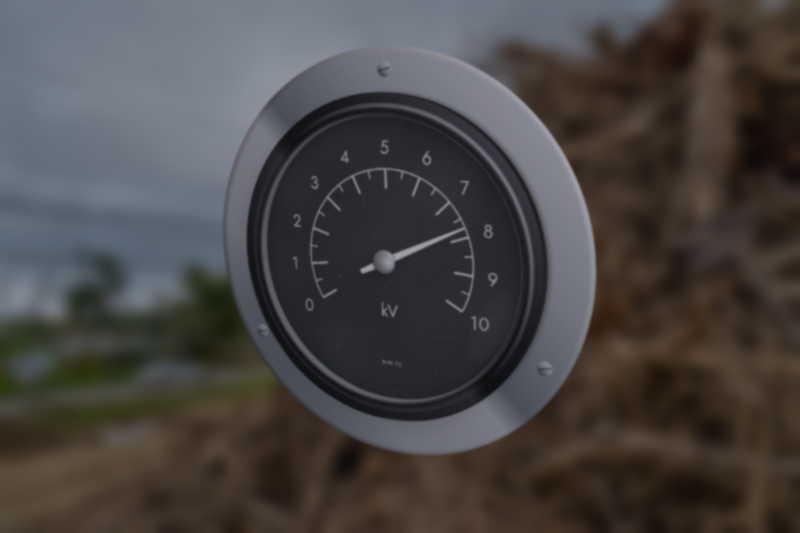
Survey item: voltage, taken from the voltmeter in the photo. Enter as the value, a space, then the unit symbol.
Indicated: 7.75 kV
